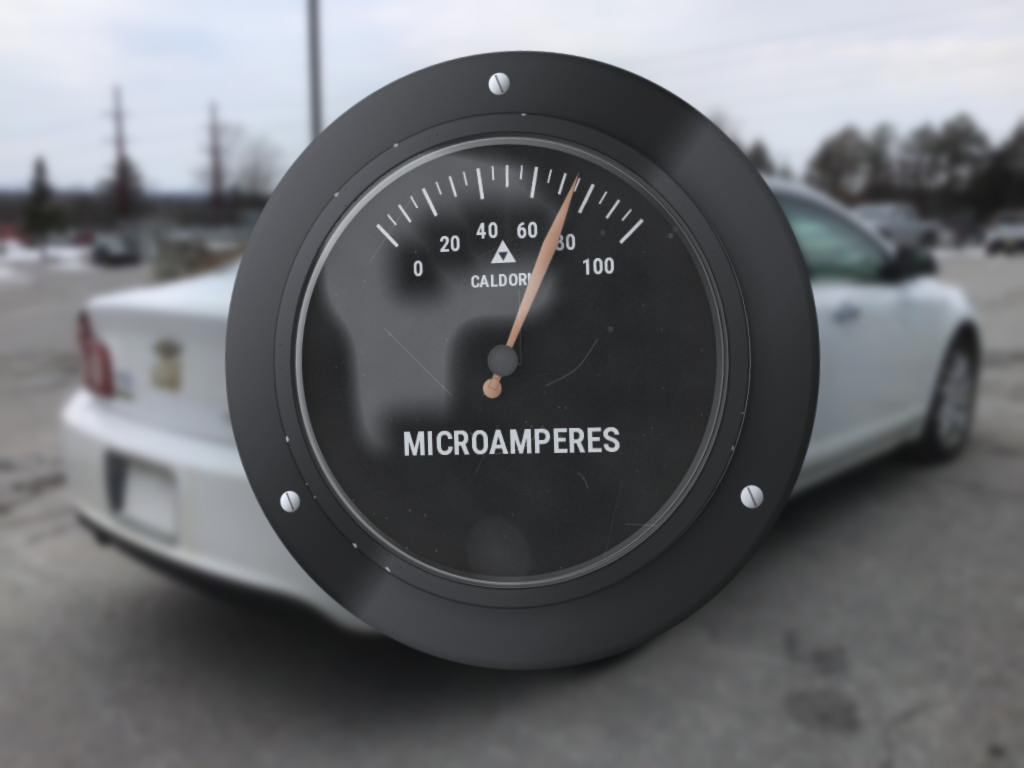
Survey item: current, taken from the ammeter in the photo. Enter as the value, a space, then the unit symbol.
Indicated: 75 µA
